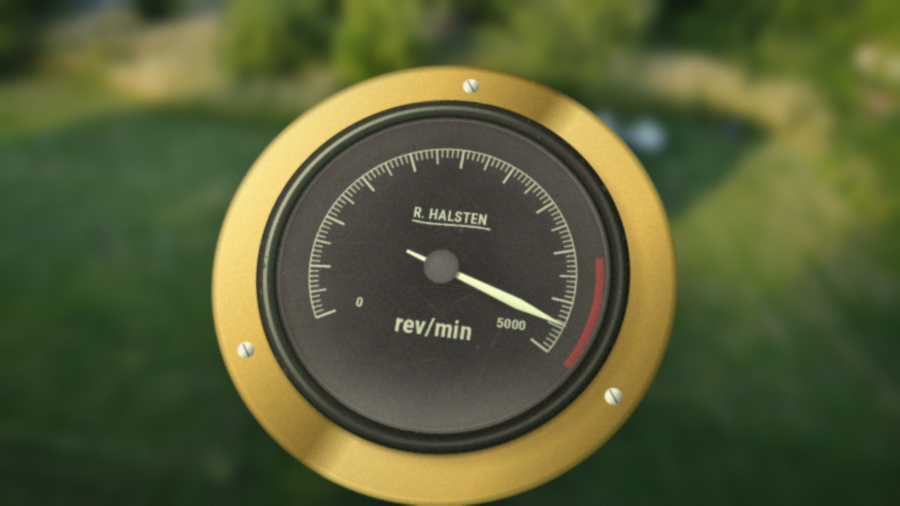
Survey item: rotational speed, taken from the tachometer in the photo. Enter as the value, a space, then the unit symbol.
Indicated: 4750 rpm
